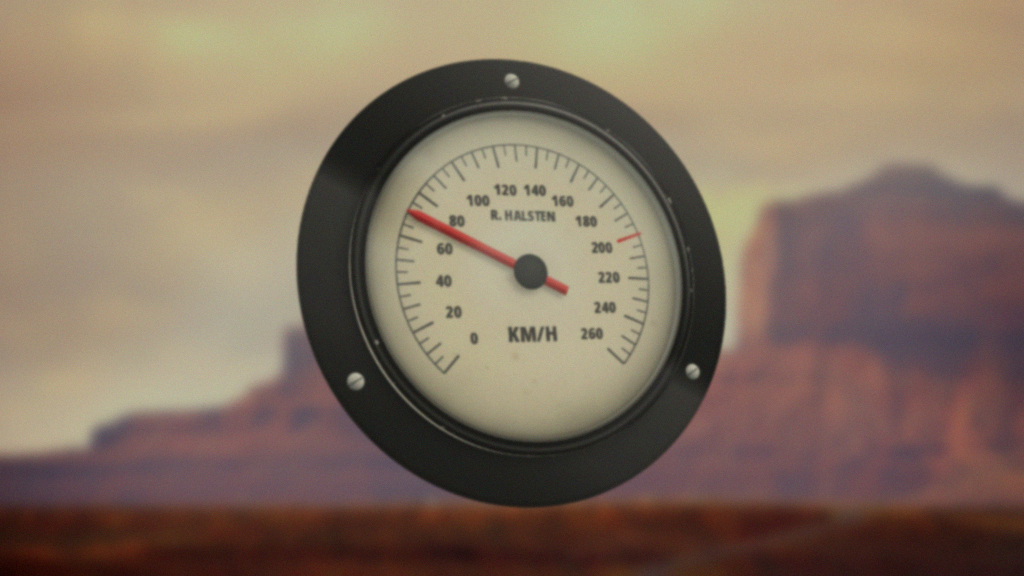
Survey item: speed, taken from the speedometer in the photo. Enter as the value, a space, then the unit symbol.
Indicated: 70 km/h
